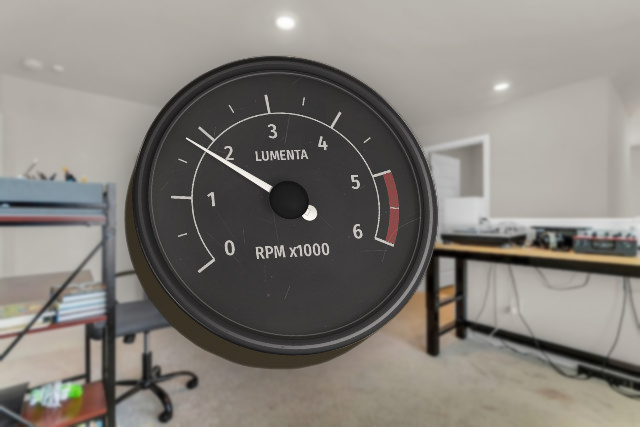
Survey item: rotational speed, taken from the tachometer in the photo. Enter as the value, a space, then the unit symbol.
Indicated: 1750 rpm
